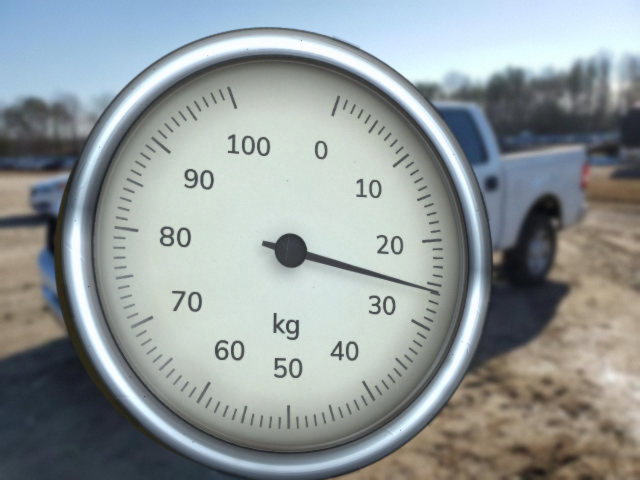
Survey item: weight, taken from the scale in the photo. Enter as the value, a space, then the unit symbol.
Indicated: 26 kg
